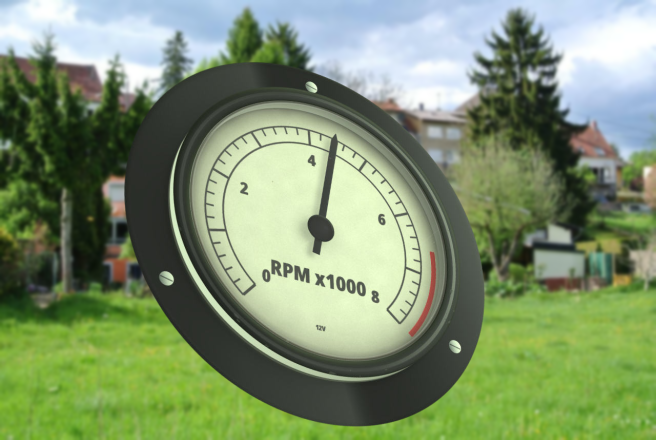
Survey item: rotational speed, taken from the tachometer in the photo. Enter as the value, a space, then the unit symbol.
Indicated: 4400 rpm
